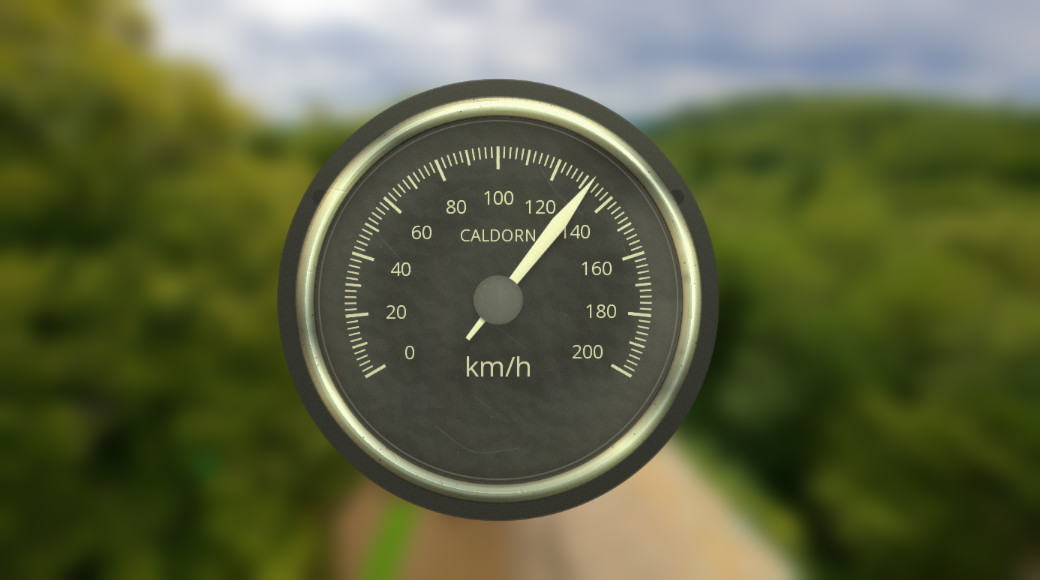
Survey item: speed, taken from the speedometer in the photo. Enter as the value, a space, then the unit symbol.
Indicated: 132 km/h
